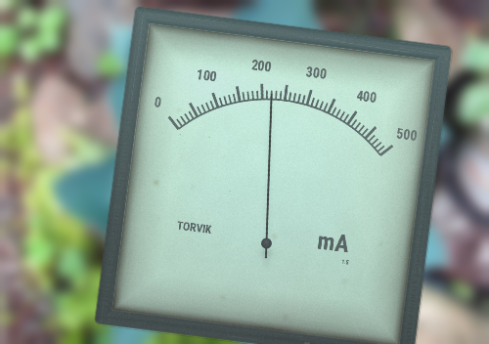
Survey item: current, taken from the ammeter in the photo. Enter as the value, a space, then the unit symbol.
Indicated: 220 mA
